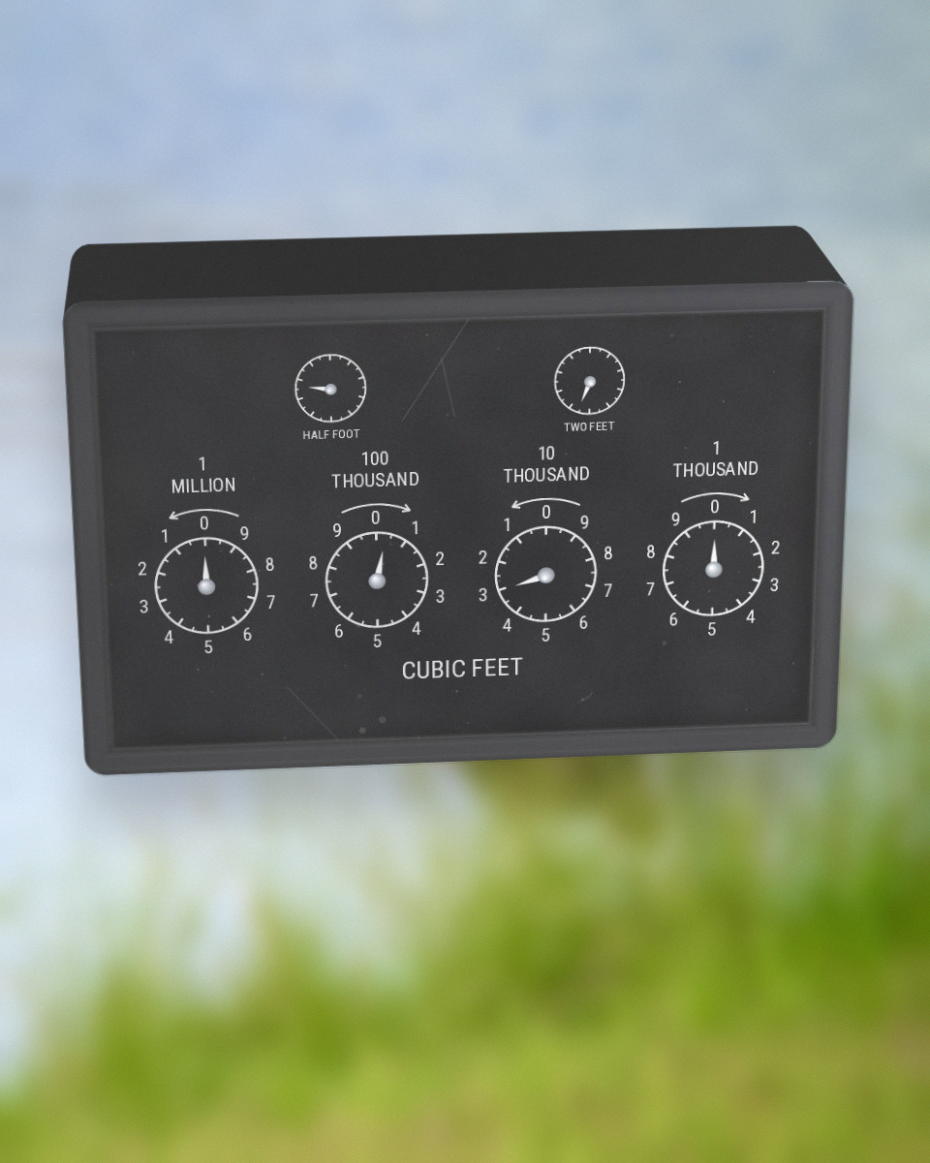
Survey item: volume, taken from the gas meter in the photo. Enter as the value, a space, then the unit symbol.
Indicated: 3000 ft³
